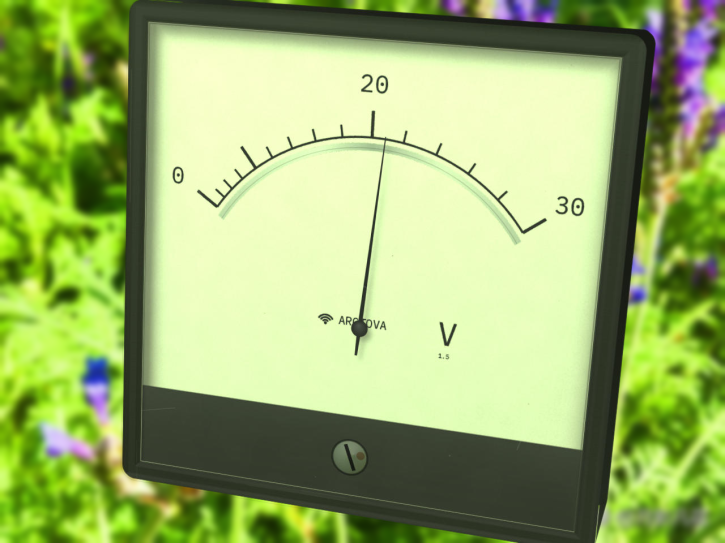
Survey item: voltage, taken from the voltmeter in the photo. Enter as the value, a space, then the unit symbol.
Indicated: 21 V
